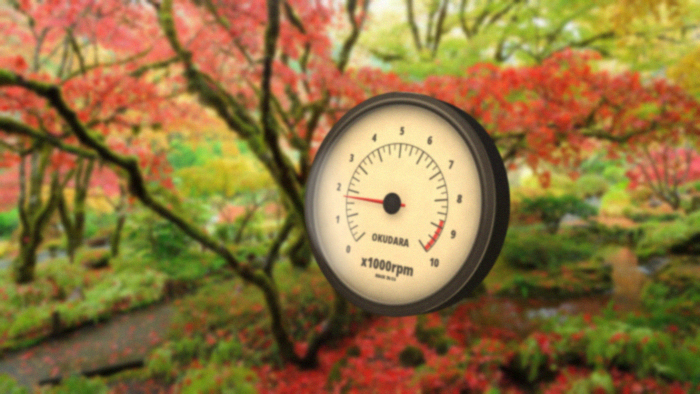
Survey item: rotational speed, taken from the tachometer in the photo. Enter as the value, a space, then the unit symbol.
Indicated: 1750 rpm
